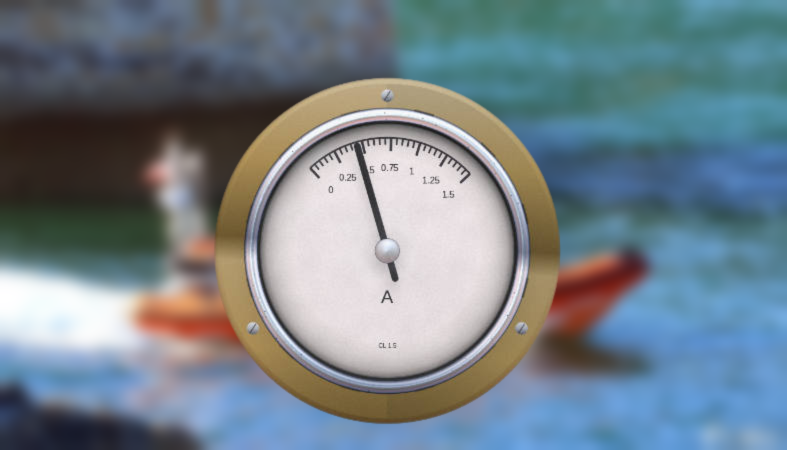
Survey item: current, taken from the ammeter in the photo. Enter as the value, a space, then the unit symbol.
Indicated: 0.45 A
